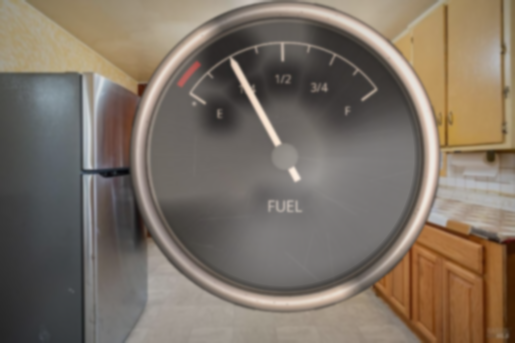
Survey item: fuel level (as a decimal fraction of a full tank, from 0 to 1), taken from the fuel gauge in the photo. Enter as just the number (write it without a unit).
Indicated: 0.25
